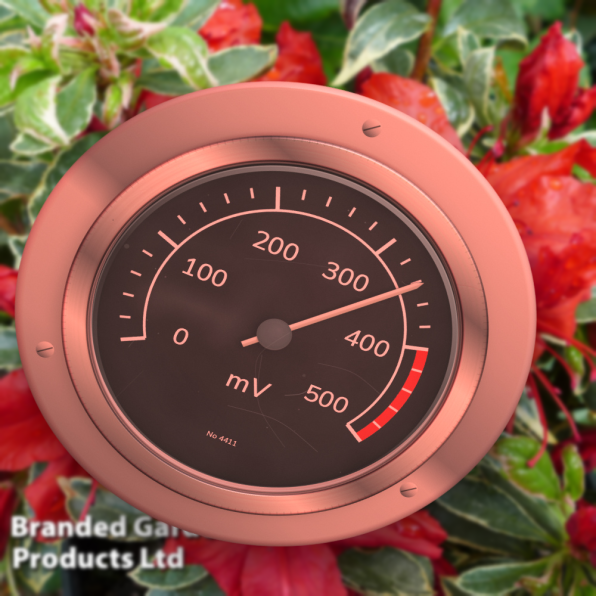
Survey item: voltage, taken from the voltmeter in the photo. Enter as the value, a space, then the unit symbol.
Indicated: 340 mV
